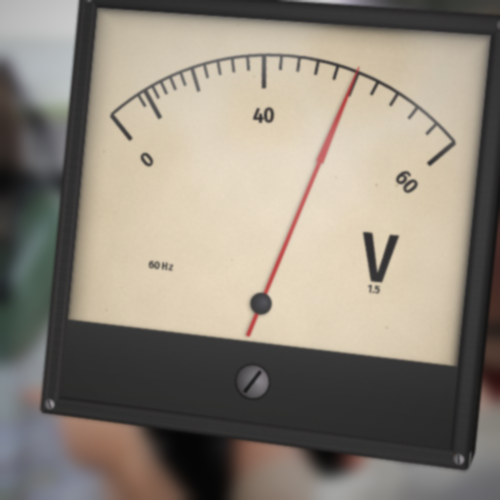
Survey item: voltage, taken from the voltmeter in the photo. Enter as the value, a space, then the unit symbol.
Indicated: 50 V
